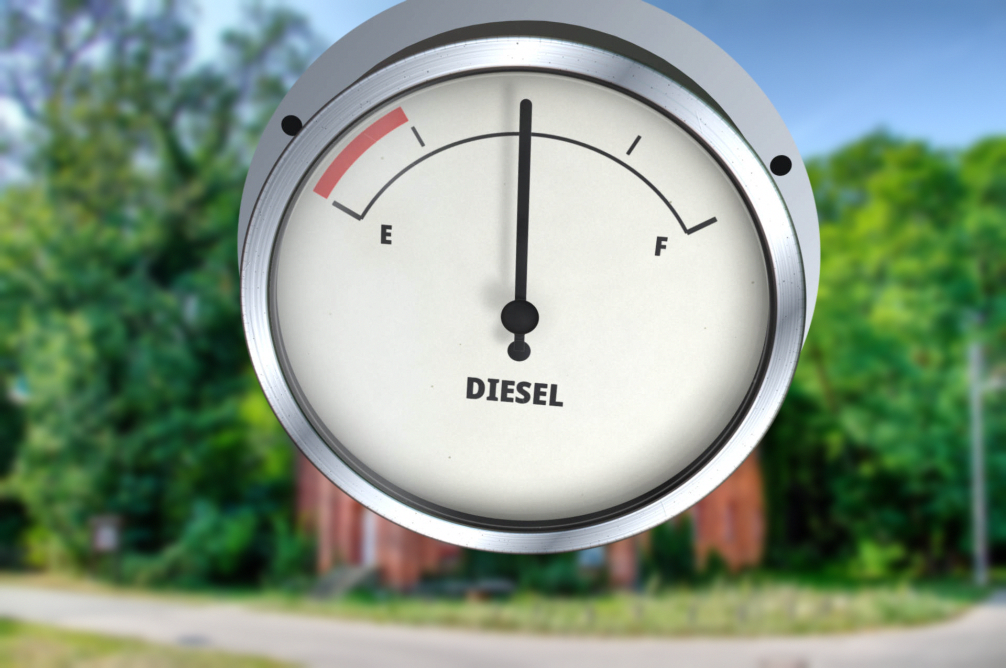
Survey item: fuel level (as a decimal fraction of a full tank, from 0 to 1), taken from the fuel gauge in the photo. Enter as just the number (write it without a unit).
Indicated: 0.5
